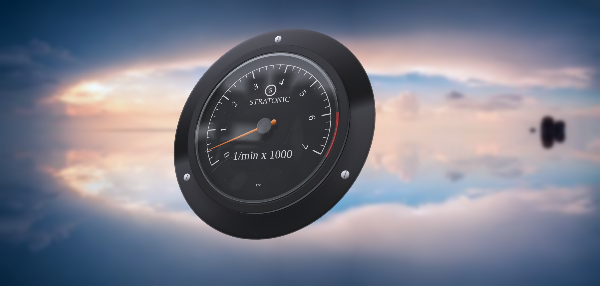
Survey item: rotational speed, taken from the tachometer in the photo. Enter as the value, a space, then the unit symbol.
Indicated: 400 rpm
